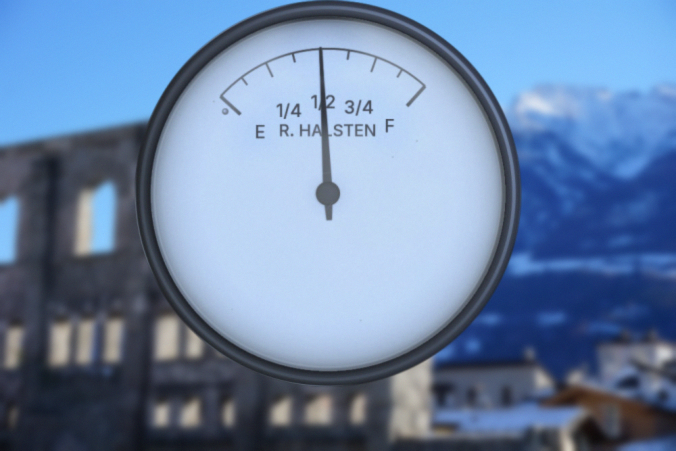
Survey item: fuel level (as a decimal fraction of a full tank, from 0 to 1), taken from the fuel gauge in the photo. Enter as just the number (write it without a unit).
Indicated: 0.5
